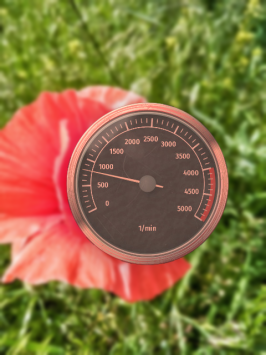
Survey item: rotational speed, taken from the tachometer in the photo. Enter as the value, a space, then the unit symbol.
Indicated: 800 rpm
